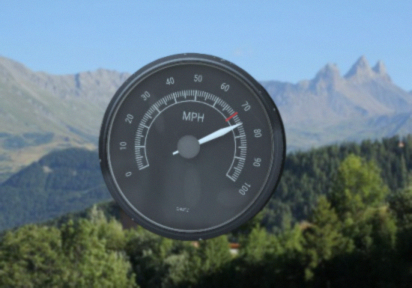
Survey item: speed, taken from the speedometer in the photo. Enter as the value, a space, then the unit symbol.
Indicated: 75 mph
